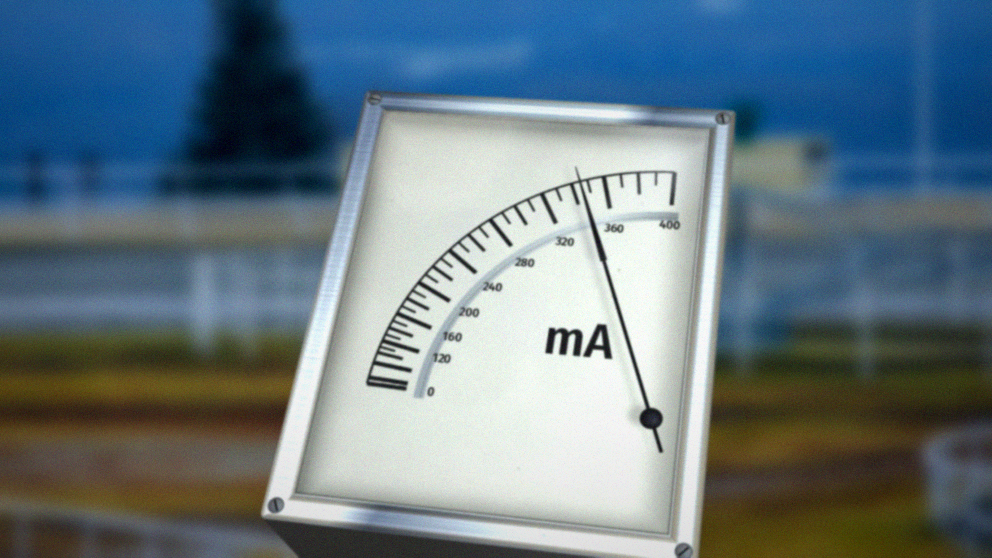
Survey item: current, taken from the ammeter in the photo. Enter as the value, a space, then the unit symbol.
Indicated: 345 mA
